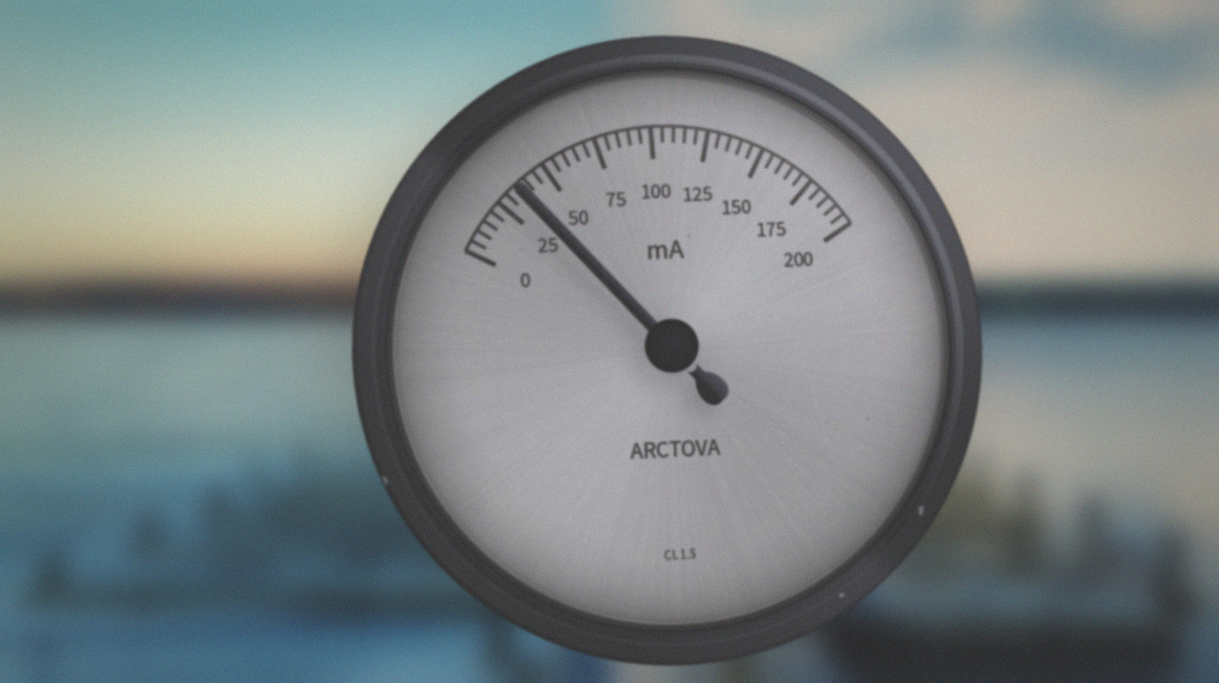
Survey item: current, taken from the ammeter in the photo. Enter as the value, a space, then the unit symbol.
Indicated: 35 mA
